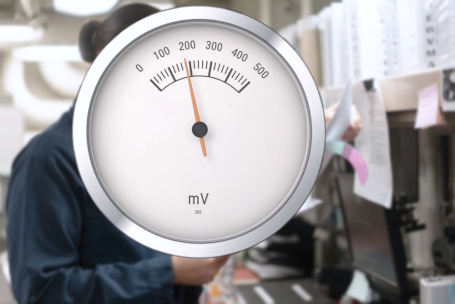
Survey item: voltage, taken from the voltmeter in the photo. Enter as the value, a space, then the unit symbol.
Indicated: 180 mV
